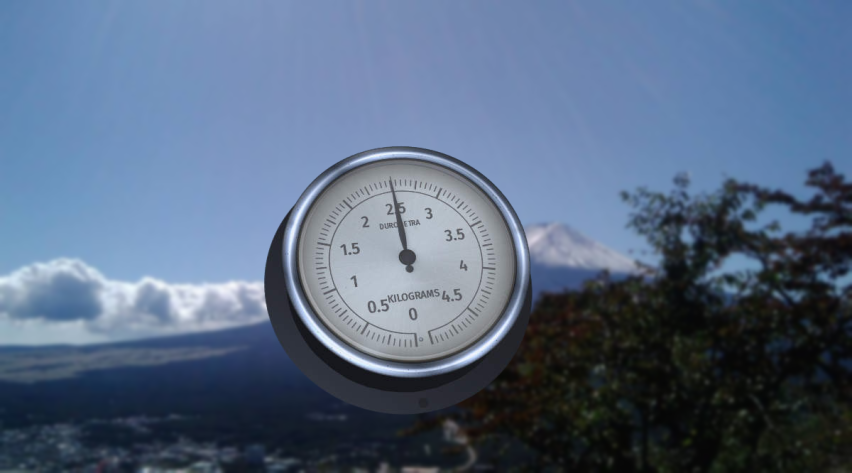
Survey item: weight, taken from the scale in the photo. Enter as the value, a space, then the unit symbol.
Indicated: 2.5 kg
